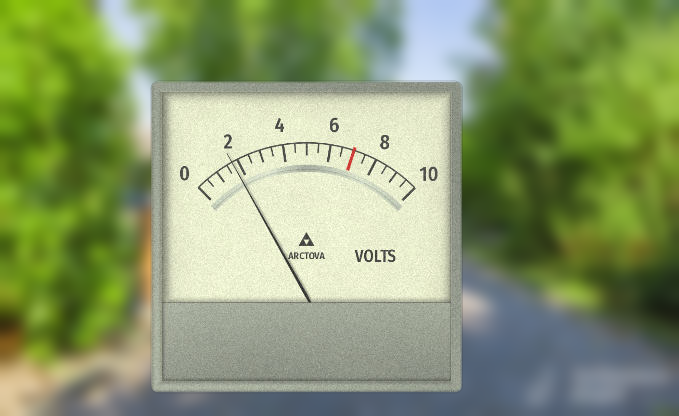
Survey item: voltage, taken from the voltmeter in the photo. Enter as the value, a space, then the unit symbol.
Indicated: 1.75 V
